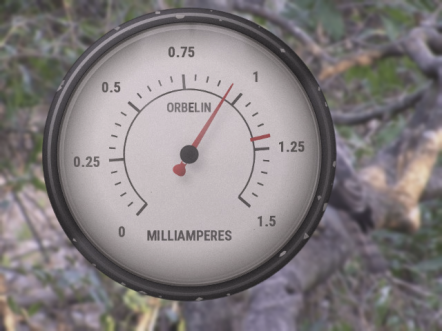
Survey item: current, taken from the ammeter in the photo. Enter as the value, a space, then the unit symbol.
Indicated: 0.95 mA
